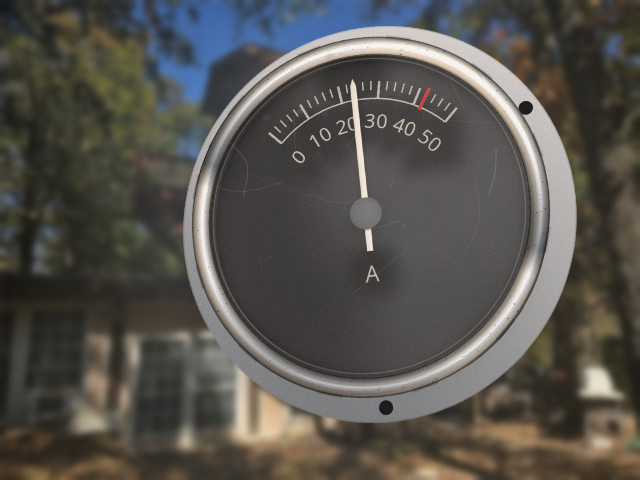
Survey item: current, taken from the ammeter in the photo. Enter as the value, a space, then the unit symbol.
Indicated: 24 A
